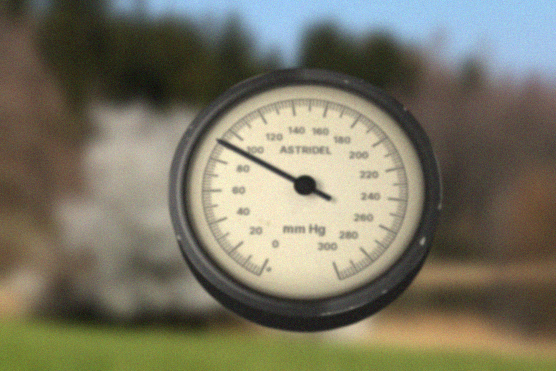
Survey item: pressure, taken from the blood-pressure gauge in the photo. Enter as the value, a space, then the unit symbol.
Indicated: 90 mmHg
